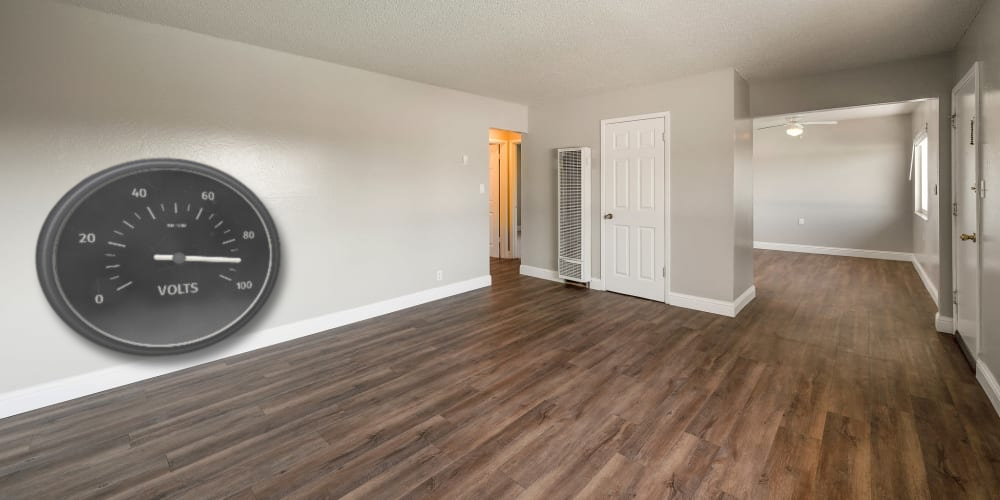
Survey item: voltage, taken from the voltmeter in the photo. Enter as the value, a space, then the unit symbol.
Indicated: 90 V
